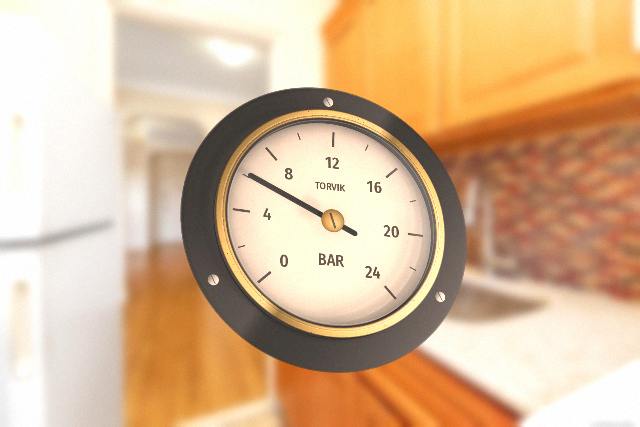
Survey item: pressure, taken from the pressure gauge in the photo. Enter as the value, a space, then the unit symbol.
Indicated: 6 bar
